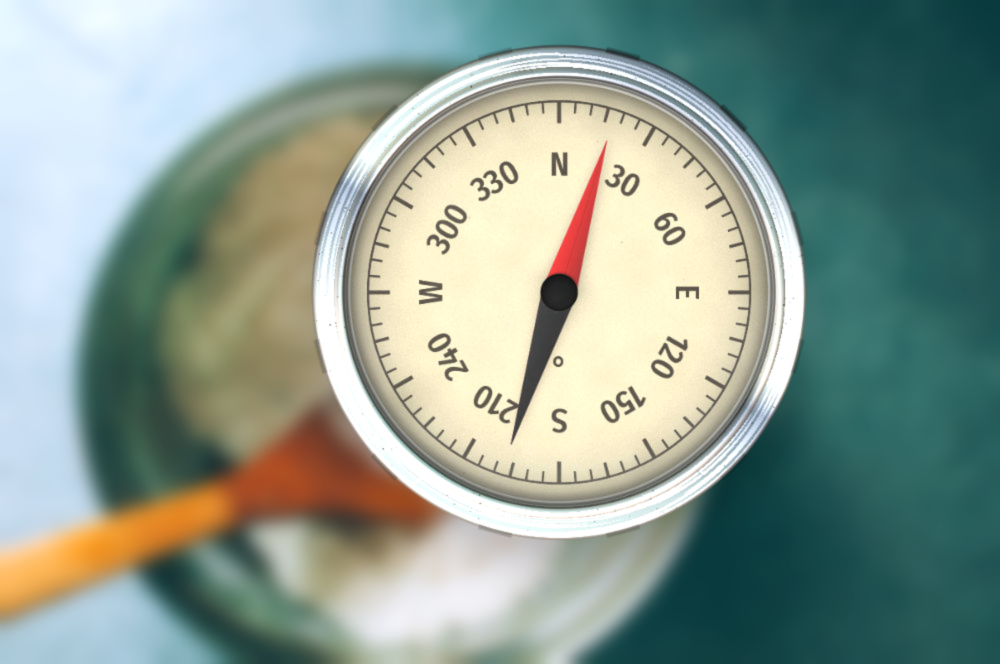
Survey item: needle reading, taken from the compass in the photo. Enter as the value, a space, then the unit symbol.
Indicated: 17.5 °
